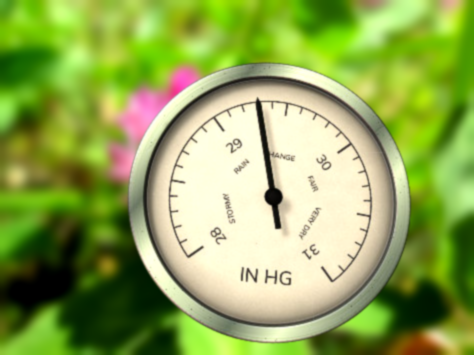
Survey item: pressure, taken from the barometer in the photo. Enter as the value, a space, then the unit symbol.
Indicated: 29.3 inHg
